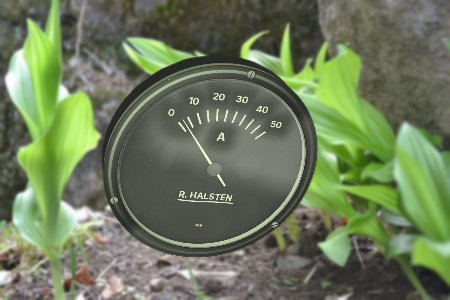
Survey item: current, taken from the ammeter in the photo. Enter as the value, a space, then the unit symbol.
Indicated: 2.5 A
